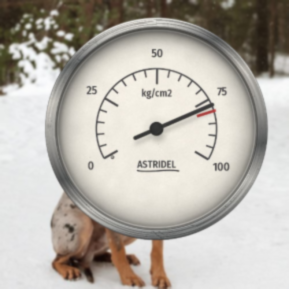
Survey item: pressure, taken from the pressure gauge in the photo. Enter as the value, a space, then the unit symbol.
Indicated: 77.5 kg/cm²
